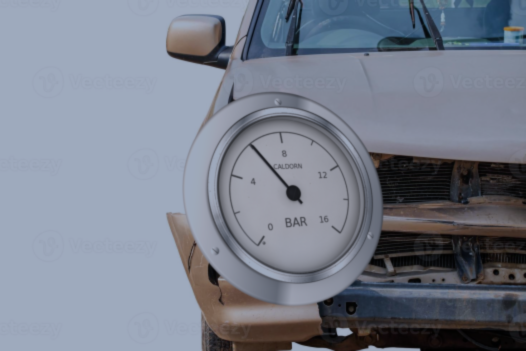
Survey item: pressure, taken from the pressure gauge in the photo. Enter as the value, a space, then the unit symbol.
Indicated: 6 bar
